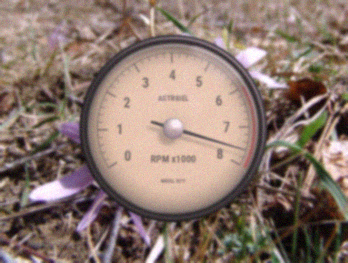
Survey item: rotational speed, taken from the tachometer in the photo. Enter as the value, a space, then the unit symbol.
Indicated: 7600 rpm
